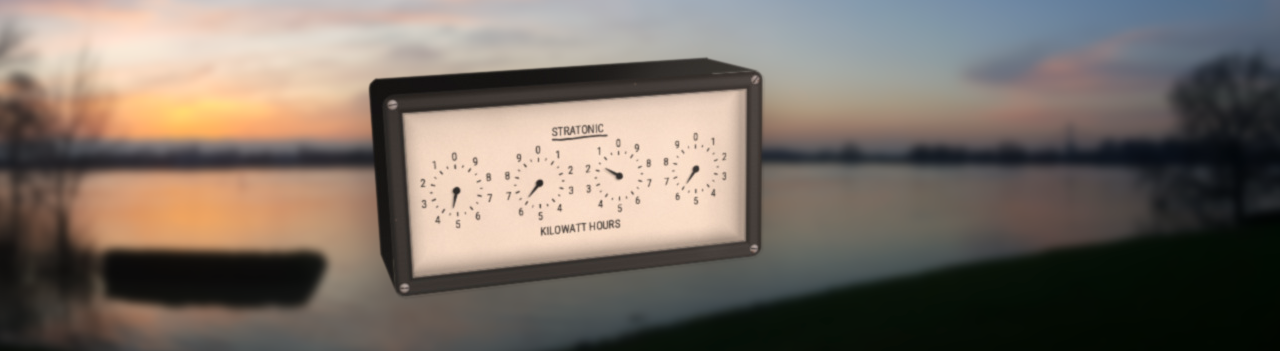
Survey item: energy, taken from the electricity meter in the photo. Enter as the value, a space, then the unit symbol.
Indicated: 4616 kWh
